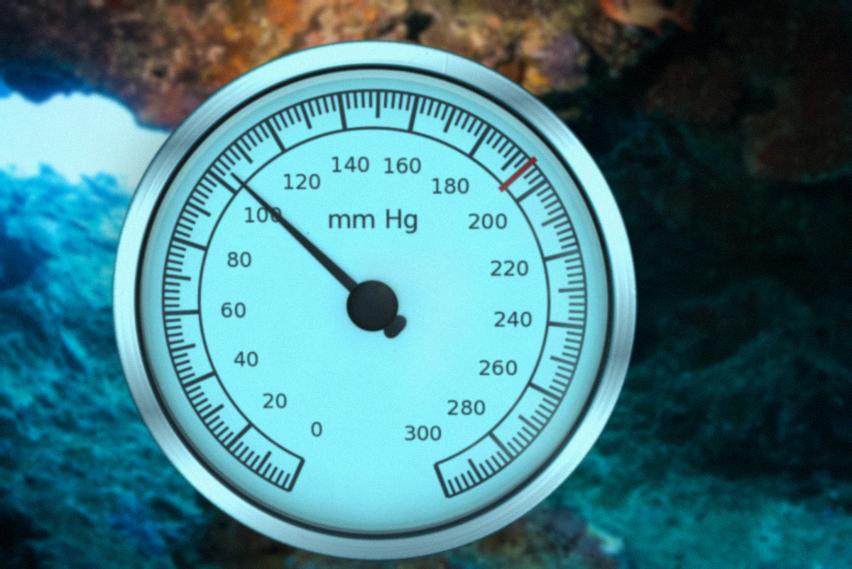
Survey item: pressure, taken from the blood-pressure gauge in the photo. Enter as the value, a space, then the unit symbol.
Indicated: 104 mmHg
